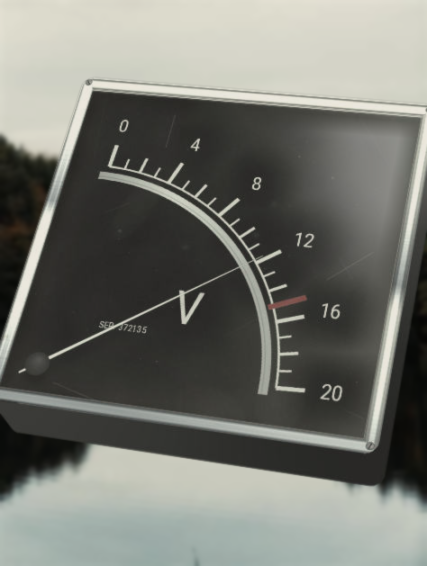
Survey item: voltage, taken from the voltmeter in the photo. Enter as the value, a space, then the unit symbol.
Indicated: 12 V
